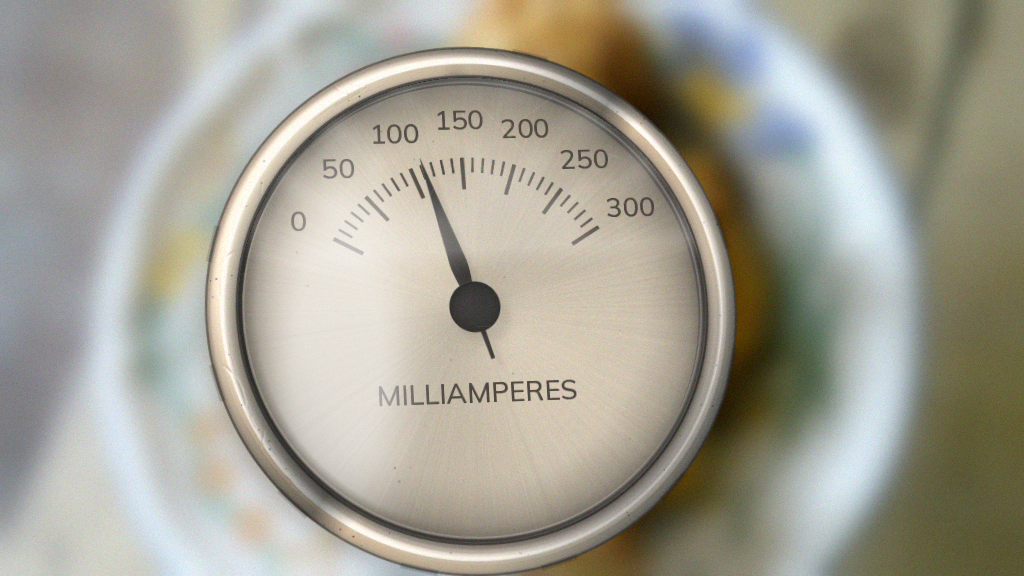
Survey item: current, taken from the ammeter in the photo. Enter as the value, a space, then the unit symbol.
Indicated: 110 mA
